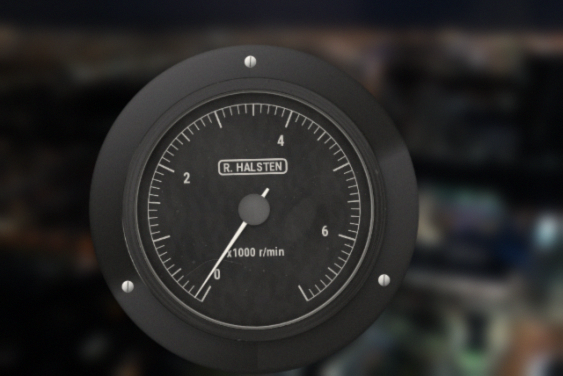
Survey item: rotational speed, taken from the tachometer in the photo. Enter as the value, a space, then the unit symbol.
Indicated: 100 rpm
